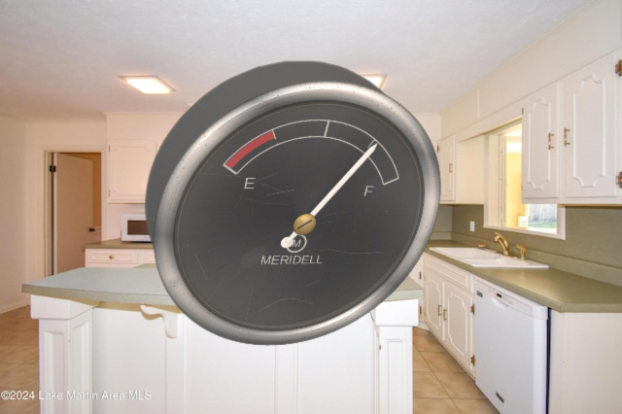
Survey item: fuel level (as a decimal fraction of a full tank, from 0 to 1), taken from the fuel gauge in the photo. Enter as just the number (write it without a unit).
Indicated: 0.75
